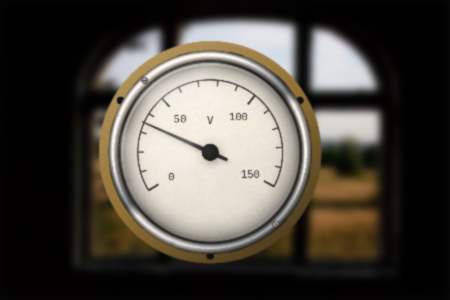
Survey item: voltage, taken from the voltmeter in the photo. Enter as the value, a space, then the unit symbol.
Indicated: 35 V
